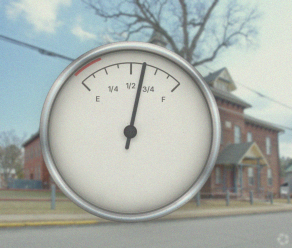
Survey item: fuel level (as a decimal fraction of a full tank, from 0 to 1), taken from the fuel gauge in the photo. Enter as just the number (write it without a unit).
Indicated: 0.625
